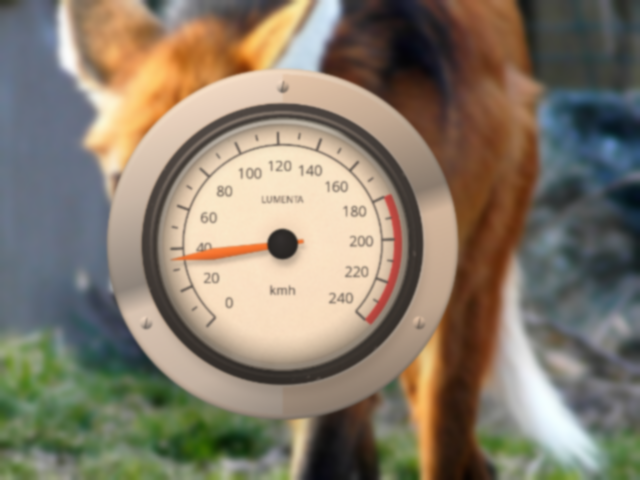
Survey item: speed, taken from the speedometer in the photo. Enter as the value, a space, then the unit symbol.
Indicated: 35 km/h
